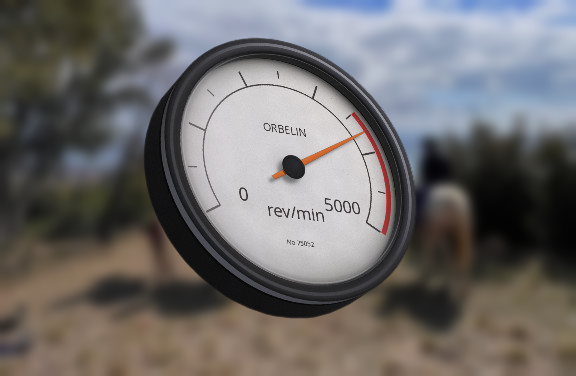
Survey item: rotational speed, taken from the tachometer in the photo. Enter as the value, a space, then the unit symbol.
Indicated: 3750 rpm
